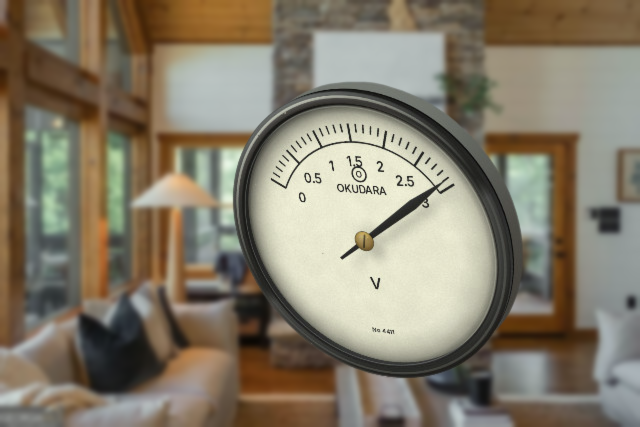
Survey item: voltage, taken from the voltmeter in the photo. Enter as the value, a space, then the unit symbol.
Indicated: 2.9 V
